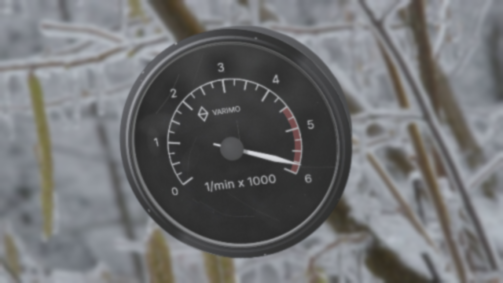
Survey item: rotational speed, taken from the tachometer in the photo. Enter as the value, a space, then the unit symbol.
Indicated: 5750 rpm
